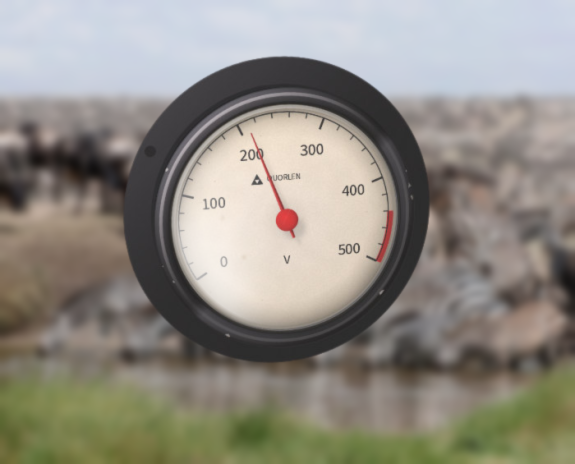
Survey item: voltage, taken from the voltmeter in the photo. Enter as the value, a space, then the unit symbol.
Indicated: 210 V
